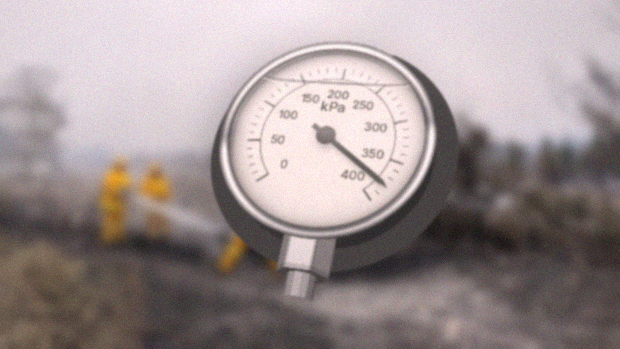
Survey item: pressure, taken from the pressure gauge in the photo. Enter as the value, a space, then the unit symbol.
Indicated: 380 kPa
